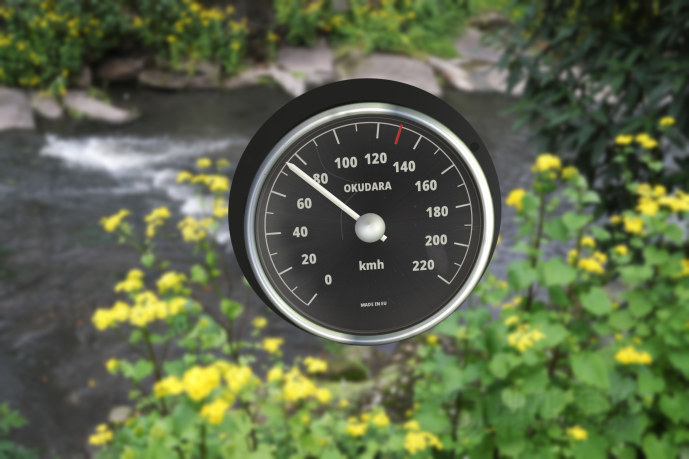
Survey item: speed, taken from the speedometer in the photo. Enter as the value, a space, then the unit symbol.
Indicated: 75 km/h
